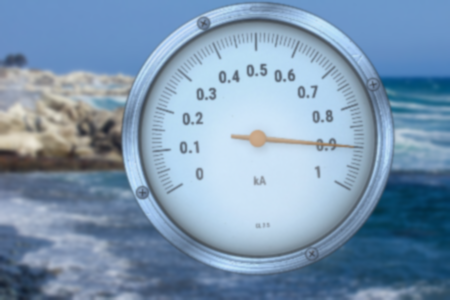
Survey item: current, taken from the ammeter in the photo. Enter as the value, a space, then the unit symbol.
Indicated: 0.9 kA
